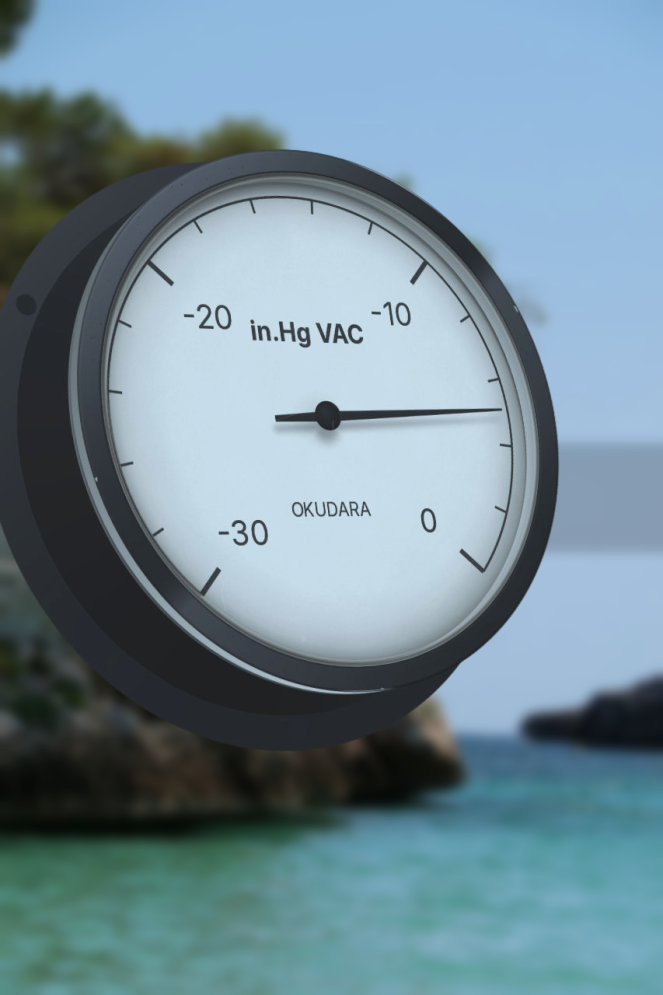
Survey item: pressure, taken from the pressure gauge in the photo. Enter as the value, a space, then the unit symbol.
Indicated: -5 inHg
